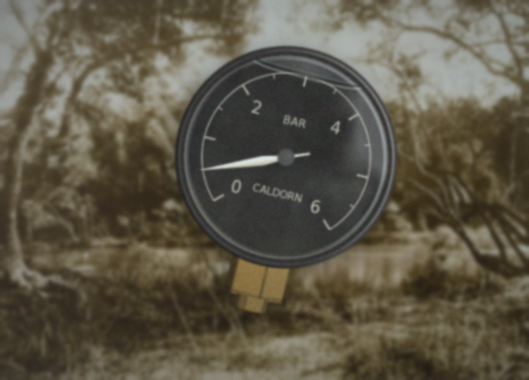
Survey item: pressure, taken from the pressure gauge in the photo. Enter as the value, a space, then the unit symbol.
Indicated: 0.5 bar
